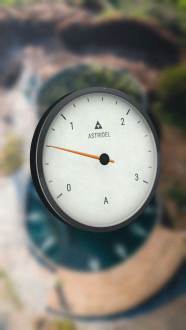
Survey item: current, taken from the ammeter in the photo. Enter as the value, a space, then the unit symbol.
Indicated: 0.6 A
